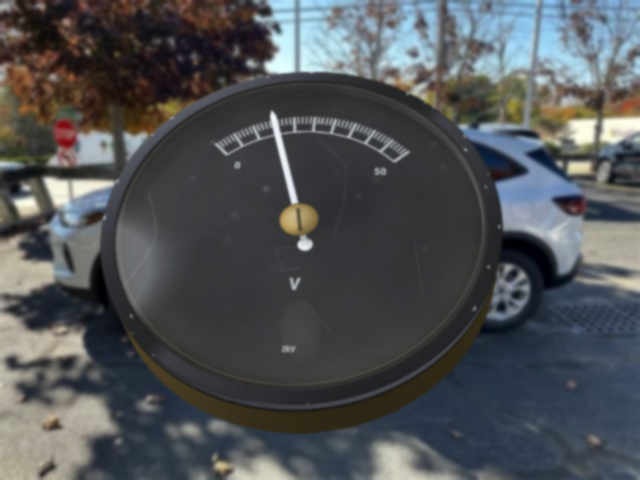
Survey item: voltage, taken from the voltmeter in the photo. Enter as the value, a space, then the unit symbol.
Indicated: 15 V
